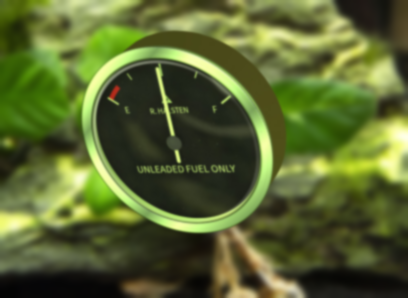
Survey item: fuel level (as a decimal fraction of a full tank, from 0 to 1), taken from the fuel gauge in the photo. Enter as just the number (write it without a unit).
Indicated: 0.5
